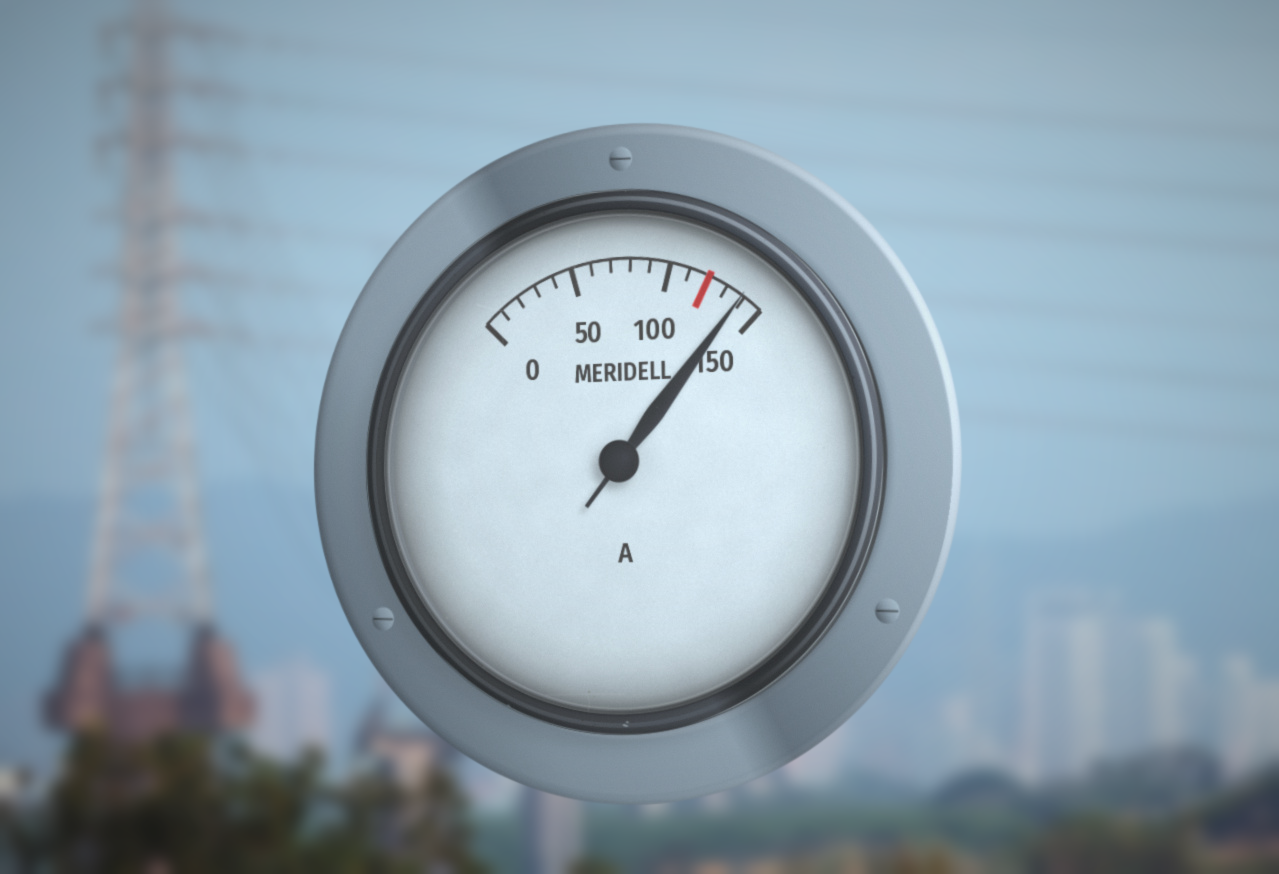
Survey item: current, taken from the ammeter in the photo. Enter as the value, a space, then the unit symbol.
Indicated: 140 A
